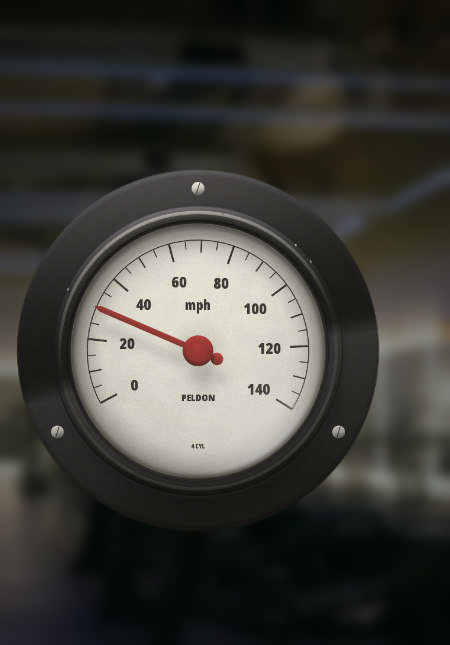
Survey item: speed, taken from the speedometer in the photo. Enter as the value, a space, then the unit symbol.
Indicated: 30 mph
